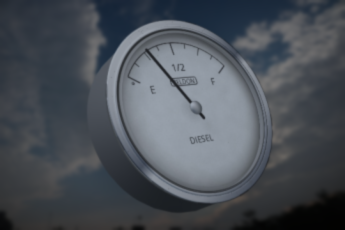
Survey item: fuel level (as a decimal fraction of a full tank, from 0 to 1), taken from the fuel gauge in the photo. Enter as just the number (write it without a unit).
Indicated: 0.25
